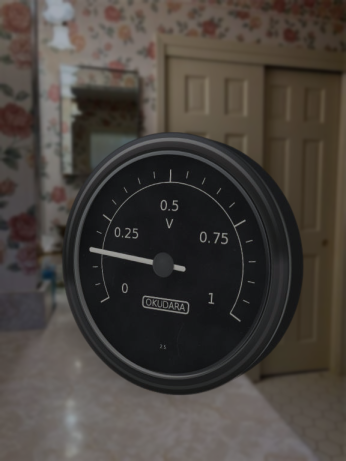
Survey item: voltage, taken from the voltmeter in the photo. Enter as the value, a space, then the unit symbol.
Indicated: 0.15 V
